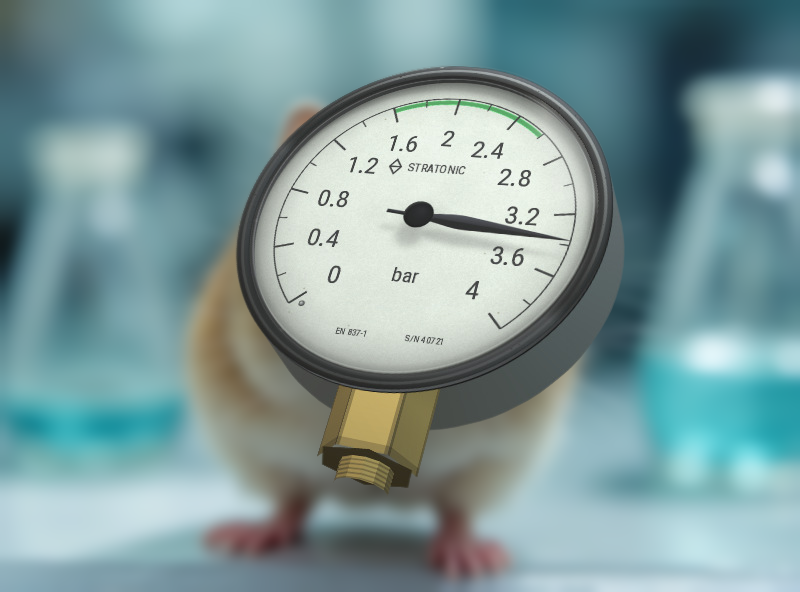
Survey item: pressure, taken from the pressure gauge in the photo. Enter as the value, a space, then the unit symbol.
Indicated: 3.4 bar
